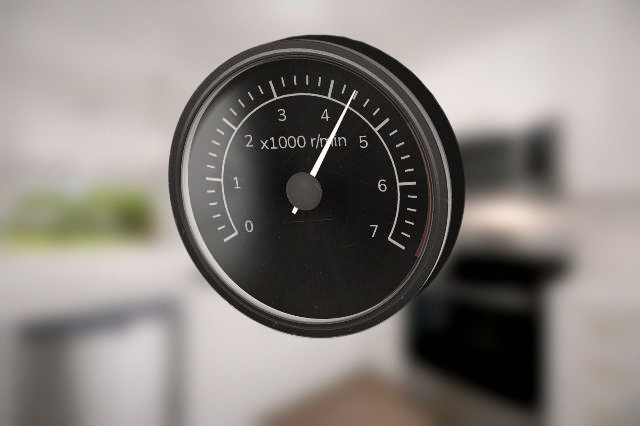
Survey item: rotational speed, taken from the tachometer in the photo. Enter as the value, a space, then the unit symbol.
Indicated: 4400 rpm
